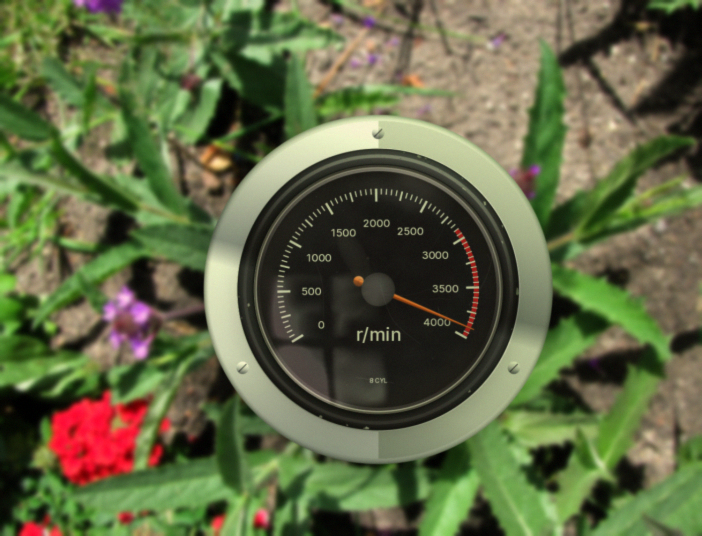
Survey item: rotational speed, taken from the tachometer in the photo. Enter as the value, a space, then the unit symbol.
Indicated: 3900 rpm
